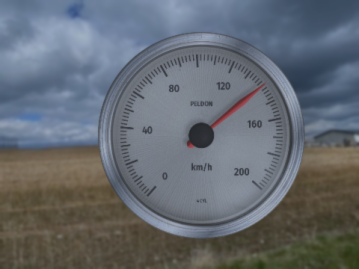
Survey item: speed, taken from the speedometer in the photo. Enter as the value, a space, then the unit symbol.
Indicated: 140 km/h
